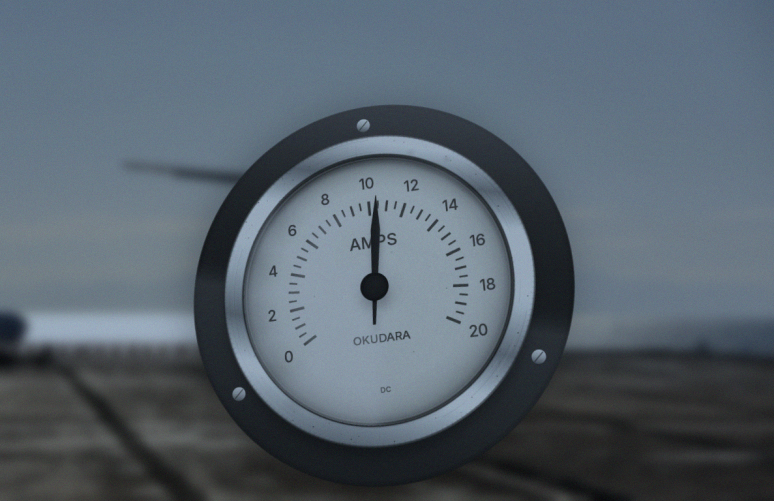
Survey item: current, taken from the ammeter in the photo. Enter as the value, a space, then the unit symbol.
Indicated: 10.5 A
